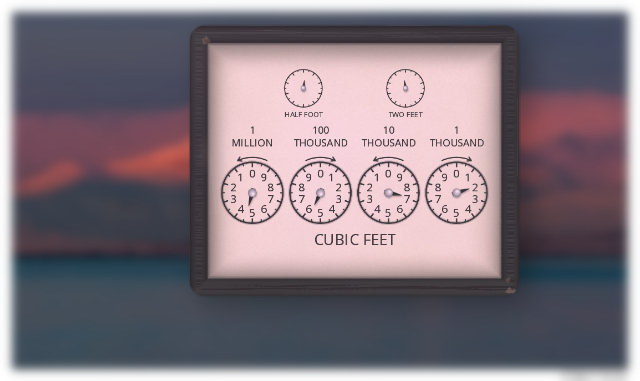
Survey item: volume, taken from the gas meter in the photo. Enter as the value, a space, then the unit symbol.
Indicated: 457200 ft³
